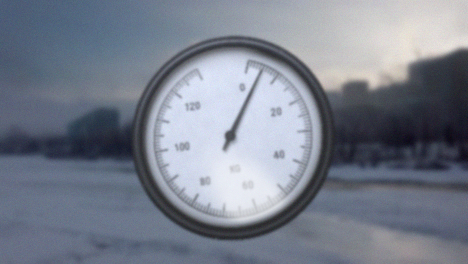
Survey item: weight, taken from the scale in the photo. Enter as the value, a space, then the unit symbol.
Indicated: 5 kg
